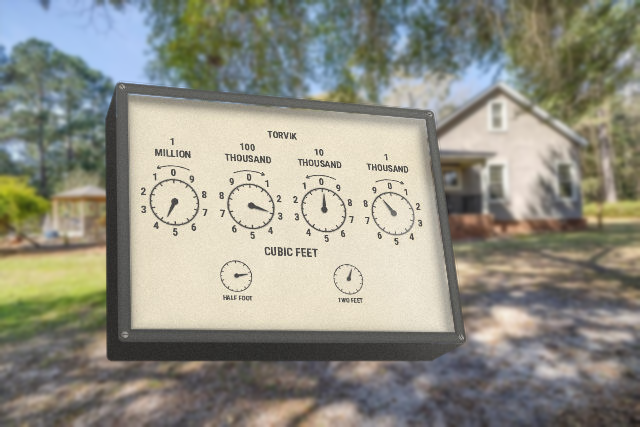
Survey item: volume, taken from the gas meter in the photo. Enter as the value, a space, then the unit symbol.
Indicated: 429900 ft³
